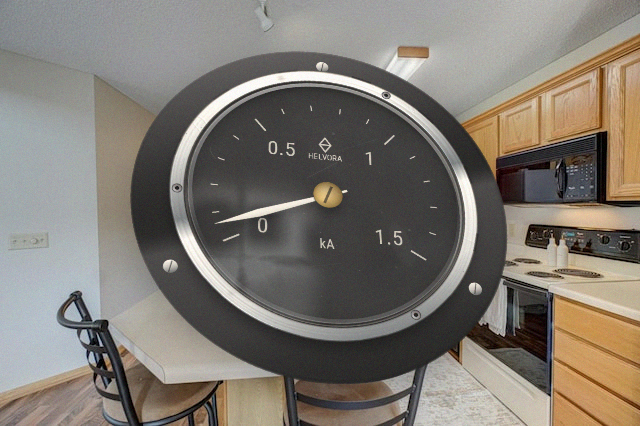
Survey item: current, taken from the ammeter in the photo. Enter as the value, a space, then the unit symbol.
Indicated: 0.05 kA
